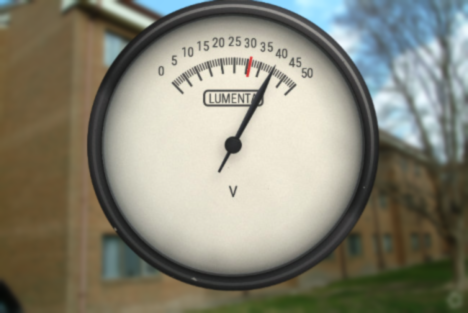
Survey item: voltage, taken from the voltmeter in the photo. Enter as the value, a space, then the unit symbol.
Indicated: 40 V
